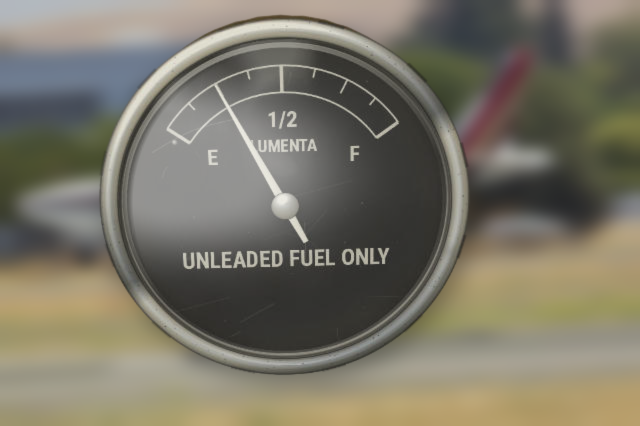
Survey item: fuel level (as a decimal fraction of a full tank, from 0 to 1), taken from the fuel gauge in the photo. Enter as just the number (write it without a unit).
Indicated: 0.25
